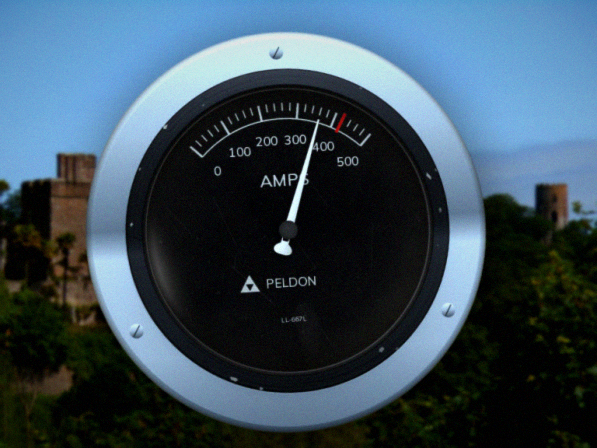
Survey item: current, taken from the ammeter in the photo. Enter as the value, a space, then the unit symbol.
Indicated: 360 A
